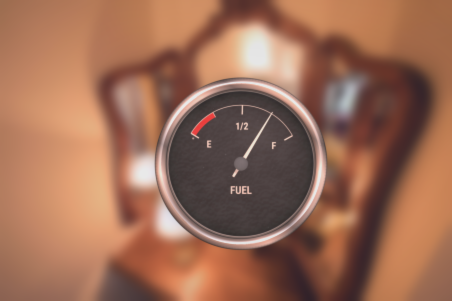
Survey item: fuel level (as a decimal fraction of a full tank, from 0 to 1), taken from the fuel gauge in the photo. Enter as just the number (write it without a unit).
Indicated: 0.75
